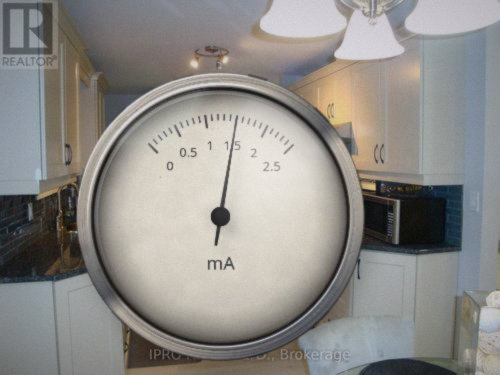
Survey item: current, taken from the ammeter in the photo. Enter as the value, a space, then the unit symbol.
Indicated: 1.5 mA
